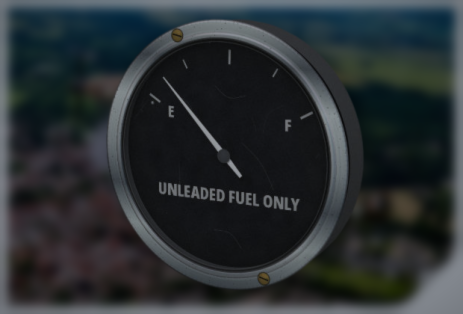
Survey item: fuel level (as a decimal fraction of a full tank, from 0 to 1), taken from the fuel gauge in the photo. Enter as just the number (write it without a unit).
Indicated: 0.125
